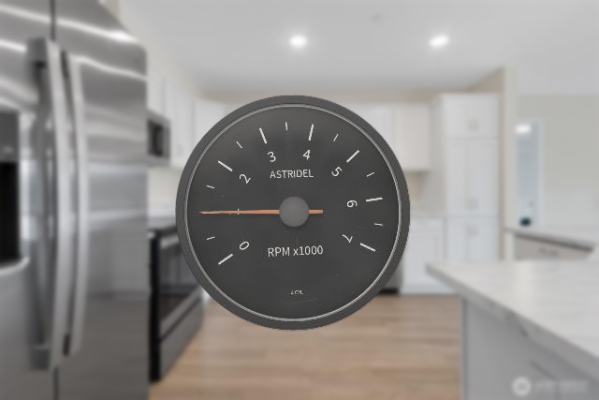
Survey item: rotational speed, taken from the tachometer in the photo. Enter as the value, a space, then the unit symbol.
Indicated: 1000 rpm
